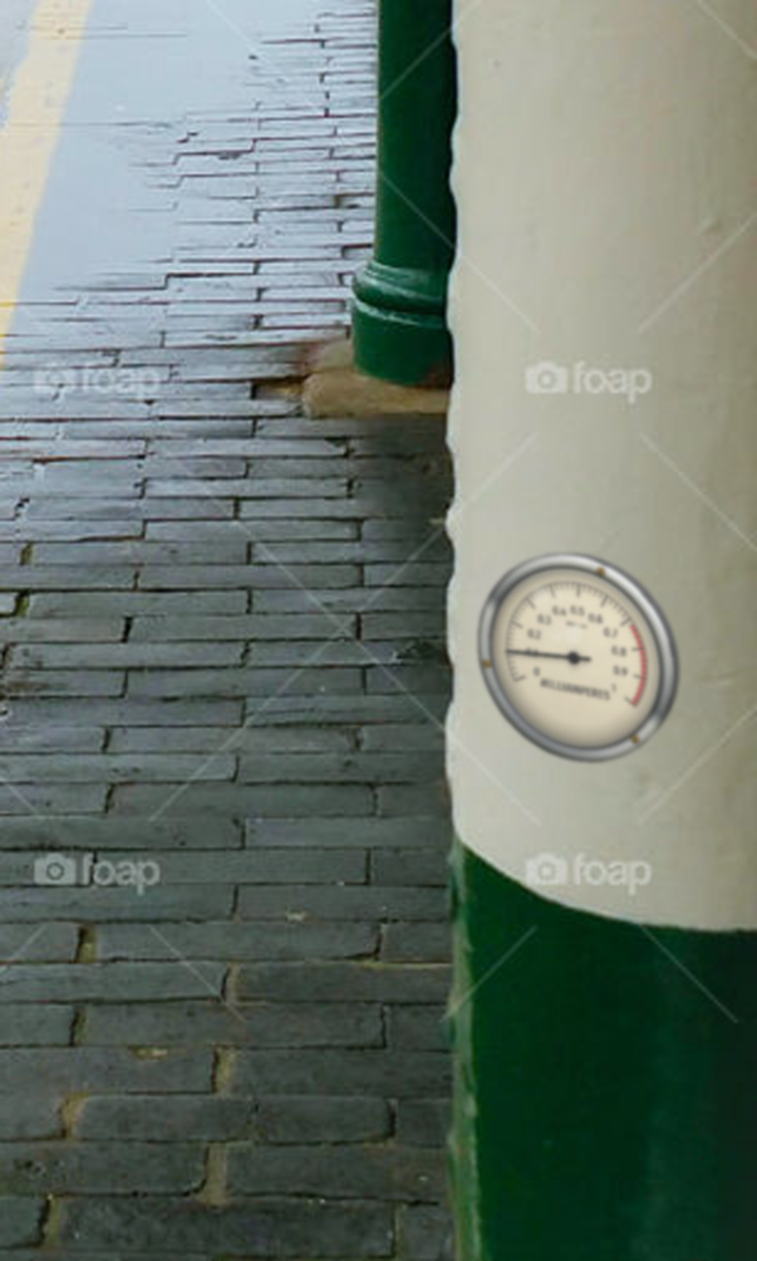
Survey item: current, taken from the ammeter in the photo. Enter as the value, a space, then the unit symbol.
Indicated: 0.1 mA
